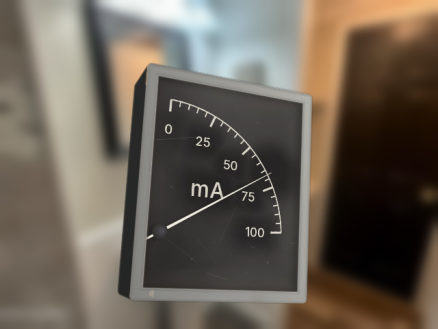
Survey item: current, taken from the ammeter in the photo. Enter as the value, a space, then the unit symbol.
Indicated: 67.5 mA
